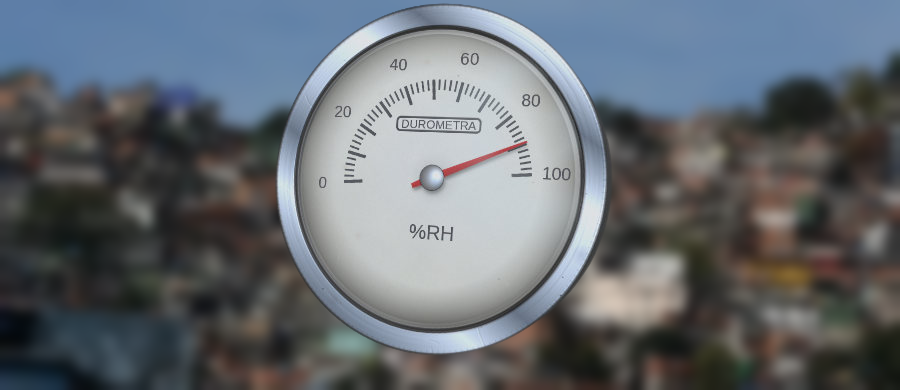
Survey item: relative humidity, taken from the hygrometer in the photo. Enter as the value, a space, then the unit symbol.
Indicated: 90 %
